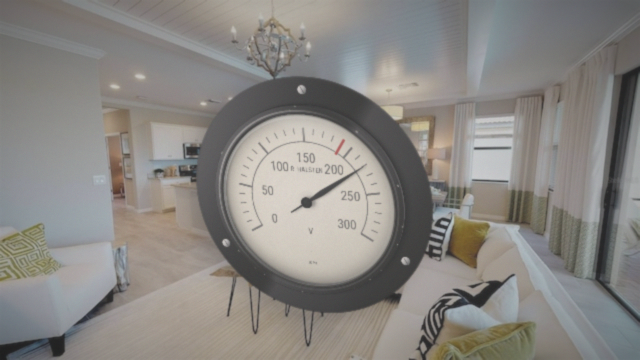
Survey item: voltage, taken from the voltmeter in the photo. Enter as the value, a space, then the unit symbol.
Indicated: 220 V
